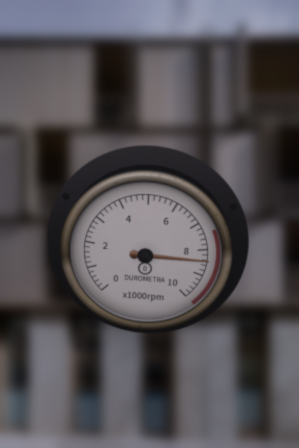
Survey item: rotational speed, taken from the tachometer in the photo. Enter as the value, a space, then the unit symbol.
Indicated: 8400 rpm
